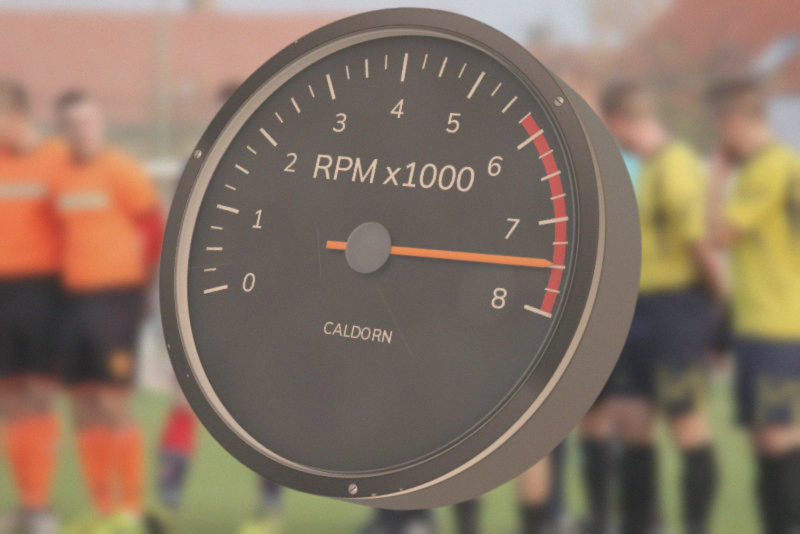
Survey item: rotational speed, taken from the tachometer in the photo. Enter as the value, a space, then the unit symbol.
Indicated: 7500 rpm
